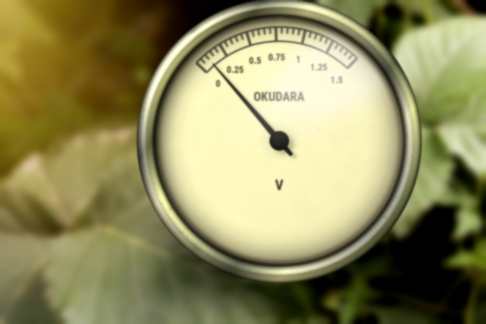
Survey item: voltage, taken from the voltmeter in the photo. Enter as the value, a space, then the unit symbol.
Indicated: 0.1 V
